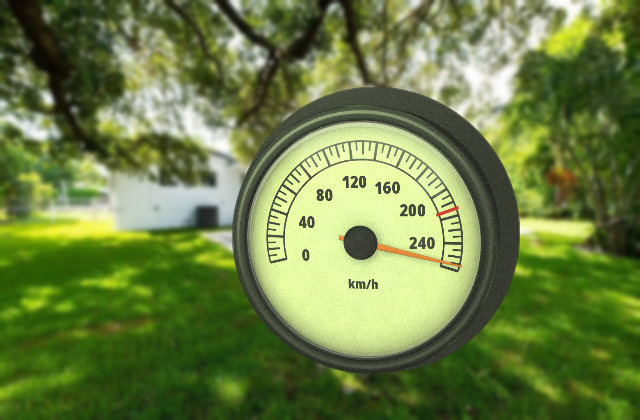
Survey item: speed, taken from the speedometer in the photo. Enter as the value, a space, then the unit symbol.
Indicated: 255 km/h
